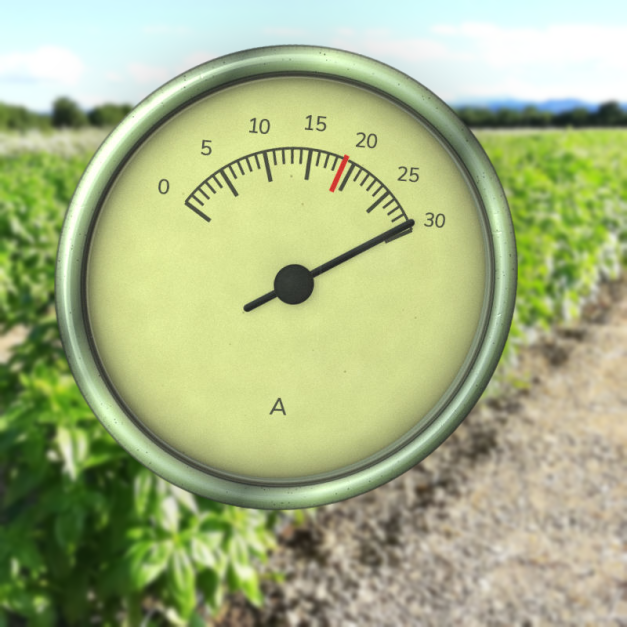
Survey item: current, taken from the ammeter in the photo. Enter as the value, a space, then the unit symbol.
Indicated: 29 A
